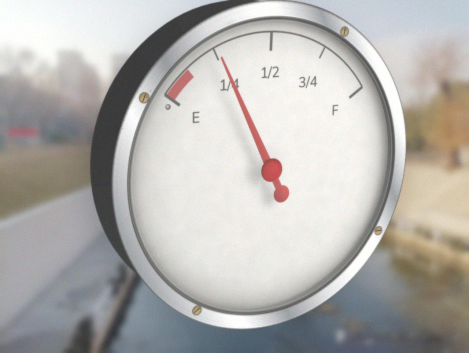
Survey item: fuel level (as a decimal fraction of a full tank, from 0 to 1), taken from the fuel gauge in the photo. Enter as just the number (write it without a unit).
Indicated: 0.25
